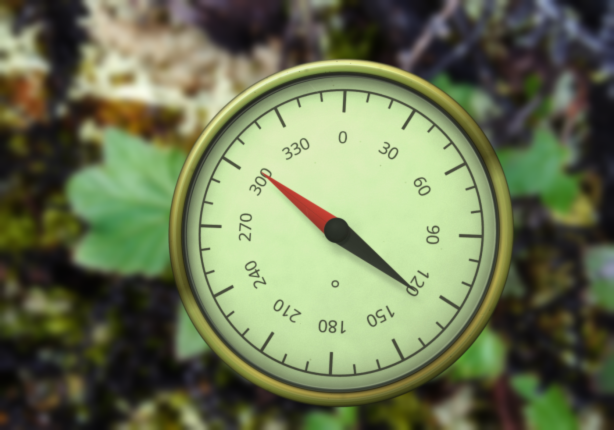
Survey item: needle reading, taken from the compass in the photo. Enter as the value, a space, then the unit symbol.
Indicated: 305 °
